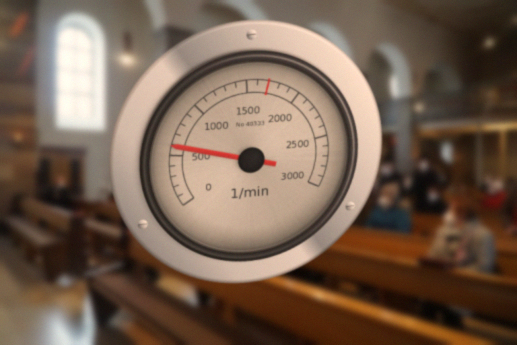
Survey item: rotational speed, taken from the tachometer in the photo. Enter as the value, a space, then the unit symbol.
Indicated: 600 rpm
